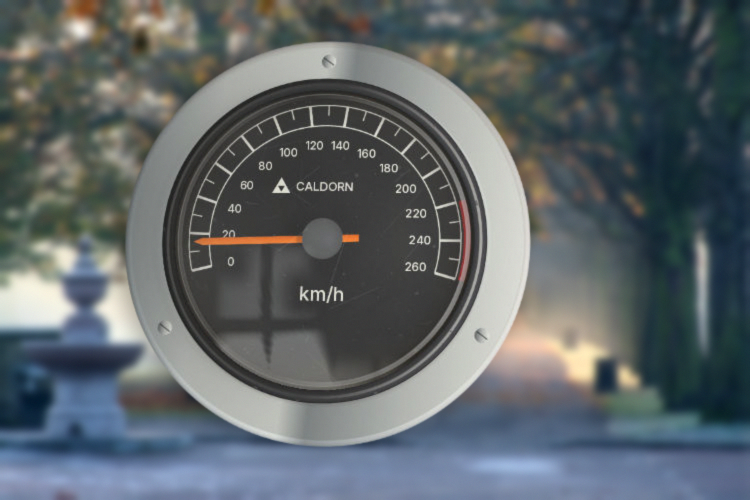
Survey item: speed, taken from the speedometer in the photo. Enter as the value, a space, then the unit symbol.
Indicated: 15 km/h
